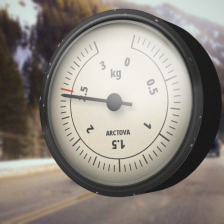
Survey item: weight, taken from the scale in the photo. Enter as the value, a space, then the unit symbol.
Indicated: 2.45 kg
